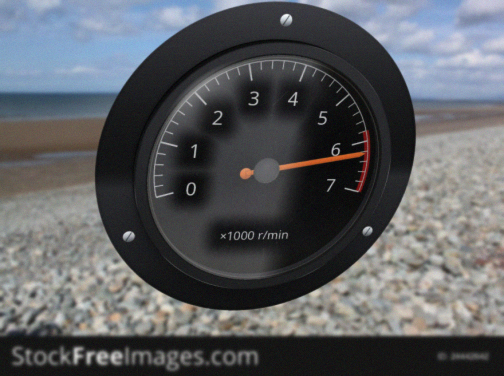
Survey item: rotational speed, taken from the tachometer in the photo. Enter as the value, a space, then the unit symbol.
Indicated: 6200 rpm
